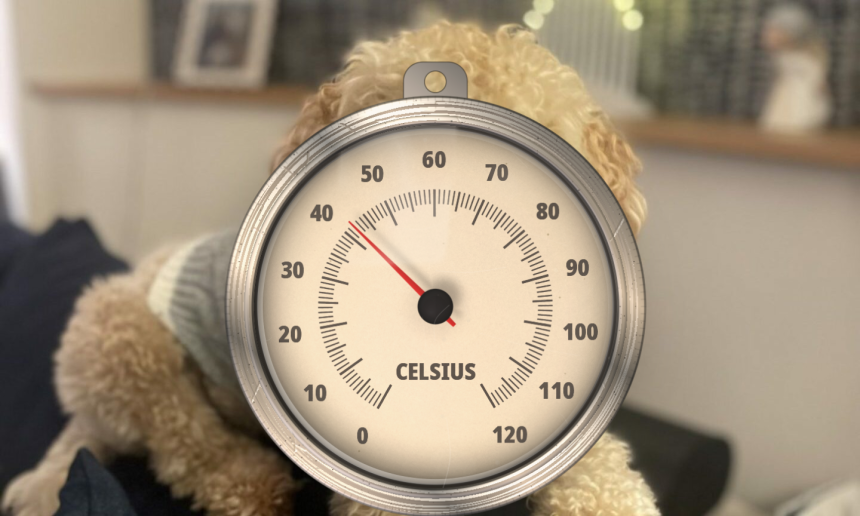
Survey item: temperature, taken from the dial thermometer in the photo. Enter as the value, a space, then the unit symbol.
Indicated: 42 °C
